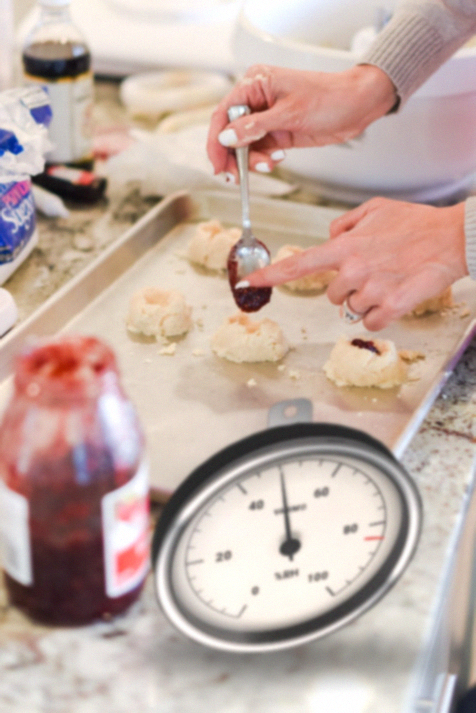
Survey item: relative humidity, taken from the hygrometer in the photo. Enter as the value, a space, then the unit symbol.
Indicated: 48 %
